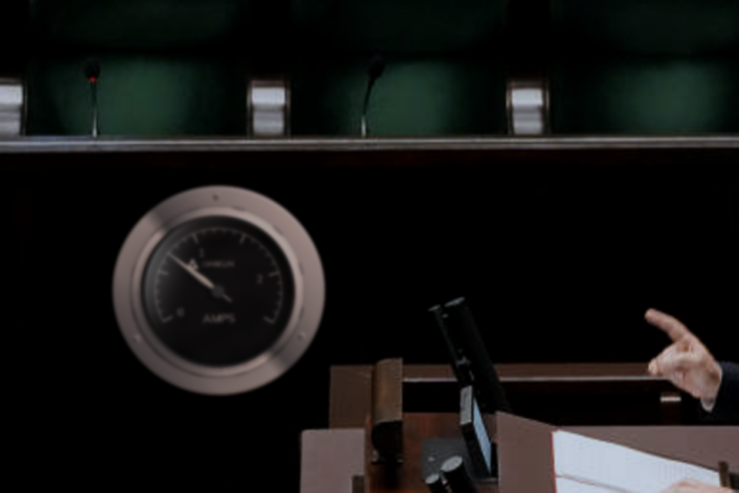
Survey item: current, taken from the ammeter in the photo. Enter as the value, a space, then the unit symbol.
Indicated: 0.7 A
